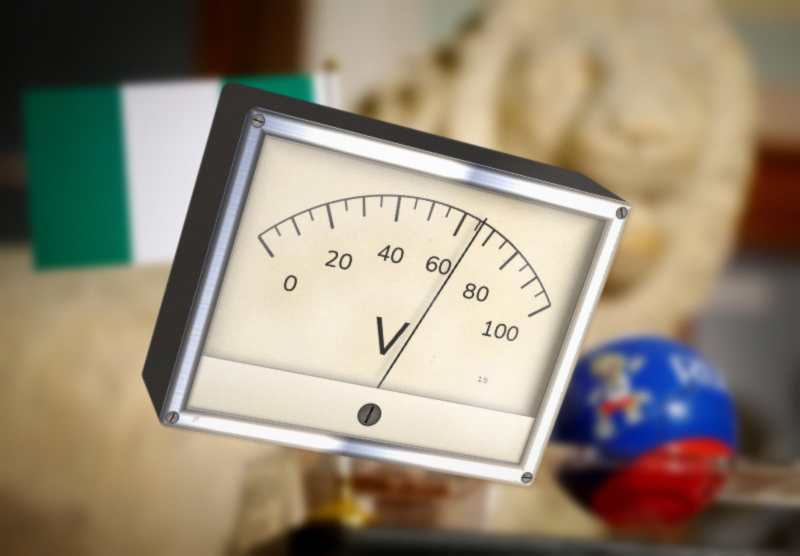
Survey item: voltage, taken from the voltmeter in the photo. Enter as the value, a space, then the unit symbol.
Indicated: 65 V
